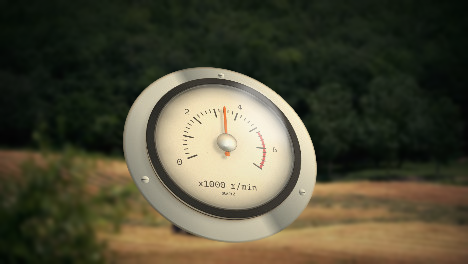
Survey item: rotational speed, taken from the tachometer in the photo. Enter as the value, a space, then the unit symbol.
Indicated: 3400 rpm
